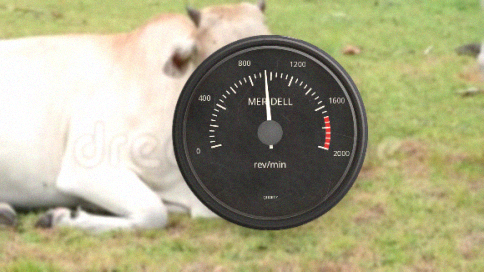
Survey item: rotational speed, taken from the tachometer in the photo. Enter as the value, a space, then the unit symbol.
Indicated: 950 rpm
